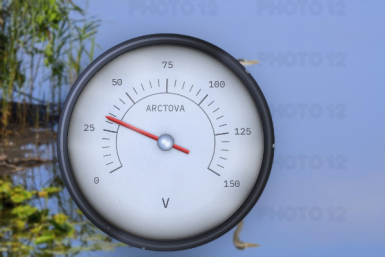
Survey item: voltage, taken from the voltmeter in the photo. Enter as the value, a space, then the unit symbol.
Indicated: 32.5 V
